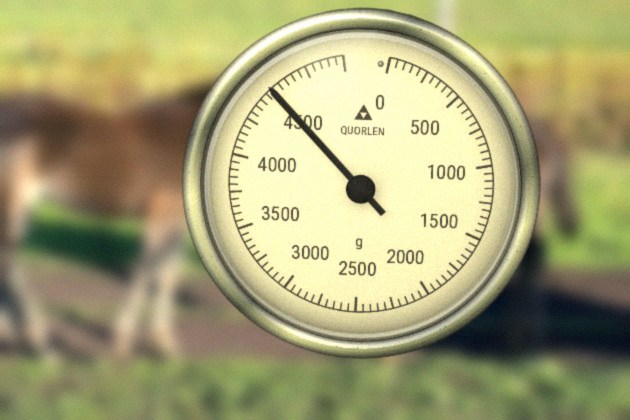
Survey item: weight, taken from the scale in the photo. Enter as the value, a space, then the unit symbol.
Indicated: 4500 g
